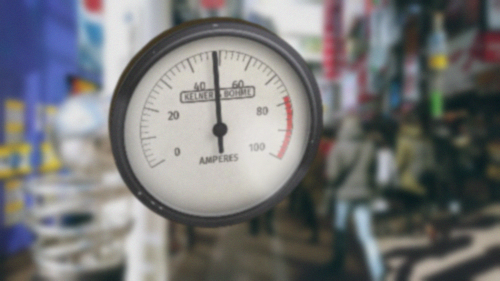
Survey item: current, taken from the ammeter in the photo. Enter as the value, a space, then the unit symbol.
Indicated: 48 A
